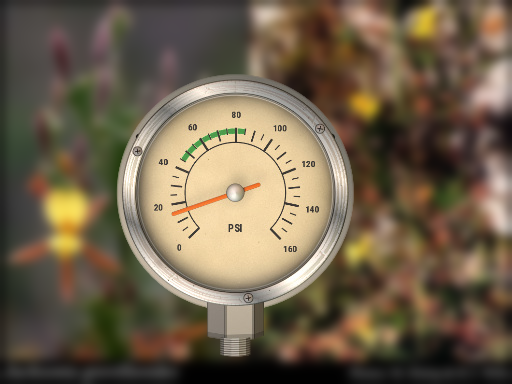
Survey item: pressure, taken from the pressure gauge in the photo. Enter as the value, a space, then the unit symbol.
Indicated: 15 psi
